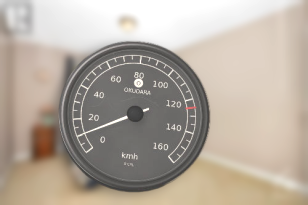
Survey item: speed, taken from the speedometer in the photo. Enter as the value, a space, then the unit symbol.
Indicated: 10 km/h
